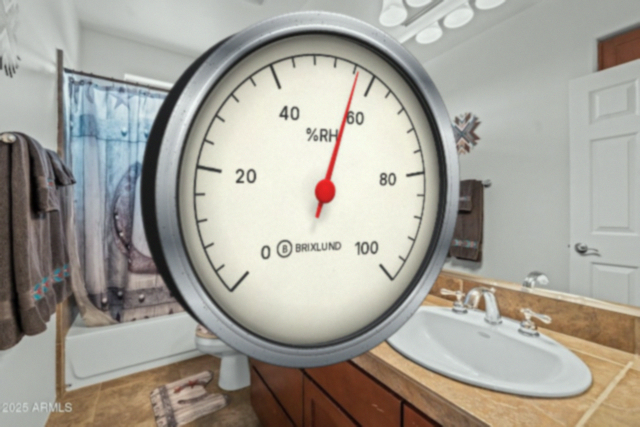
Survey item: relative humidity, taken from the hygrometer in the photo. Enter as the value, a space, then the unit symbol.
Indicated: 56 %
